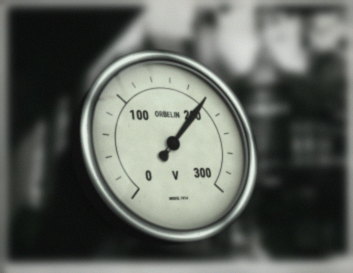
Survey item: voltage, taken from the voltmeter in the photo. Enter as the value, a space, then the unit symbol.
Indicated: 200 V
